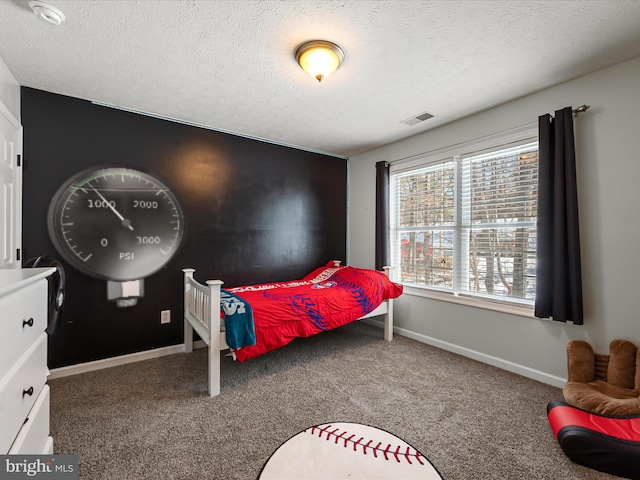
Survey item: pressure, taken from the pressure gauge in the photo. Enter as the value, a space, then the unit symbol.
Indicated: 1100 psi
